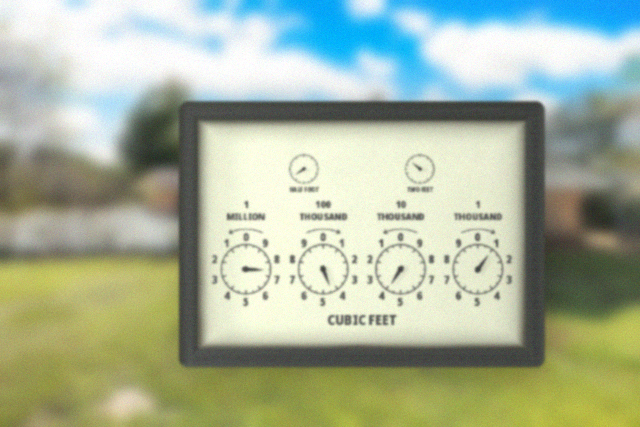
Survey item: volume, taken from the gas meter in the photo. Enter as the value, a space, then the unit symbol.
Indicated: 744100 ft³
